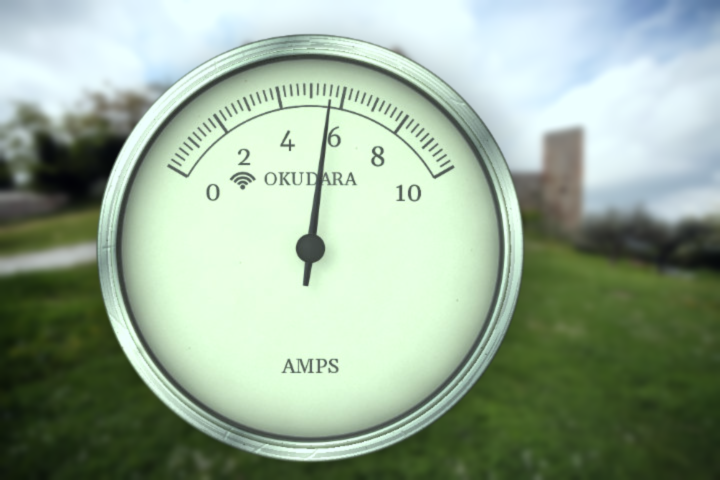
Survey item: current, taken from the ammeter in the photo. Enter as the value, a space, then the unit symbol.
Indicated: 5.6 A
